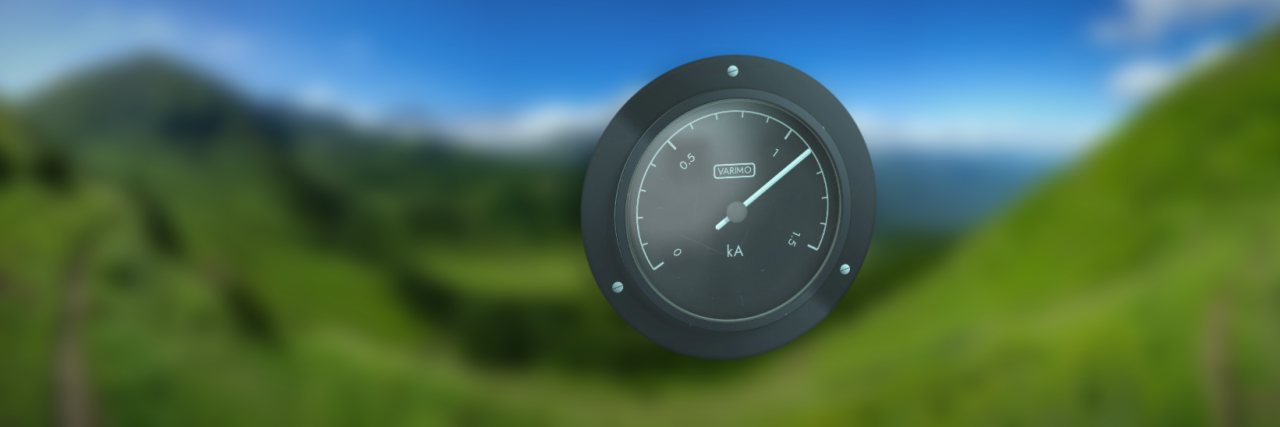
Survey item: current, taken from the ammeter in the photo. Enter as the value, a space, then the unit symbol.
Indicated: 1.1 kA
